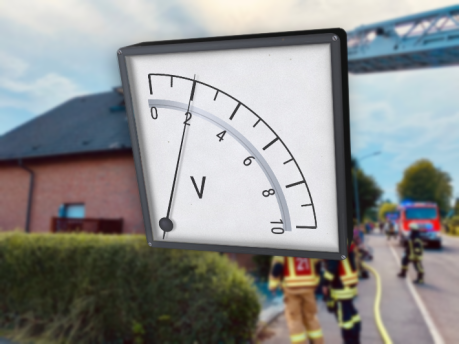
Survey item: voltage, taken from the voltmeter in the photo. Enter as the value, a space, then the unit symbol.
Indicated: 2 V
